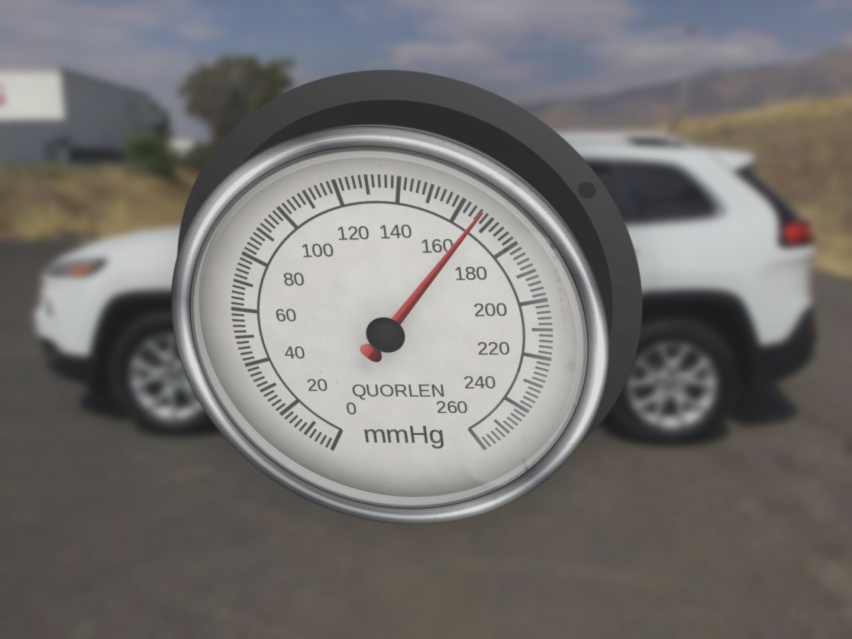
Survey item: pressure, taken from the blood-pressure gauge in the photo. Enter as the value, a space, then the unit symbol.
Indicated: 166 mmHg
